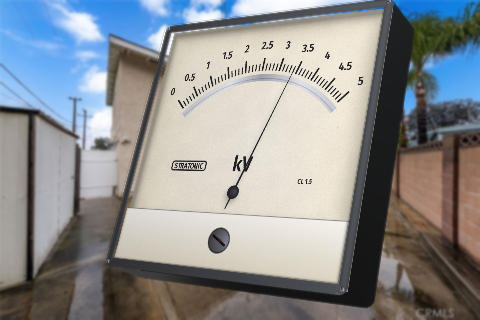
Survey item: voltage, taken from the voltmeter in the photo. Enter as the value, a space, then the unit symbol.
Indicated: 3.5 kV
